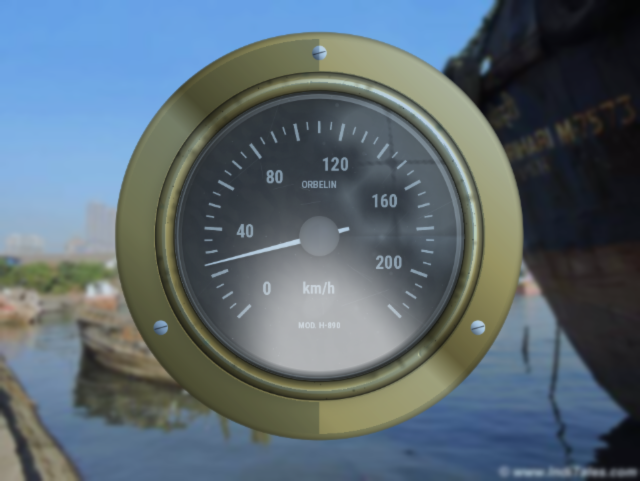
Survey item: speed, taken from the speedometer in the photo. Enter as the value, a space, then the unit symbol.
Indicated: 25 km/h
